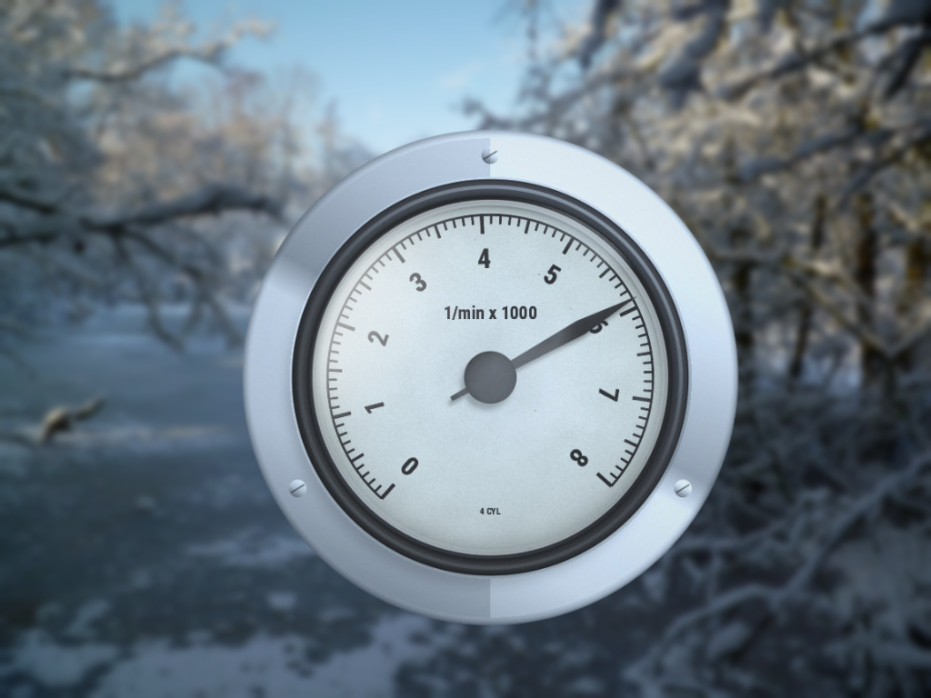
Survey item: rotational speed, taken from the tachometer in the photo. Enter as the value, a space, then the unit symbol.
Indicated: 5900 rpm
